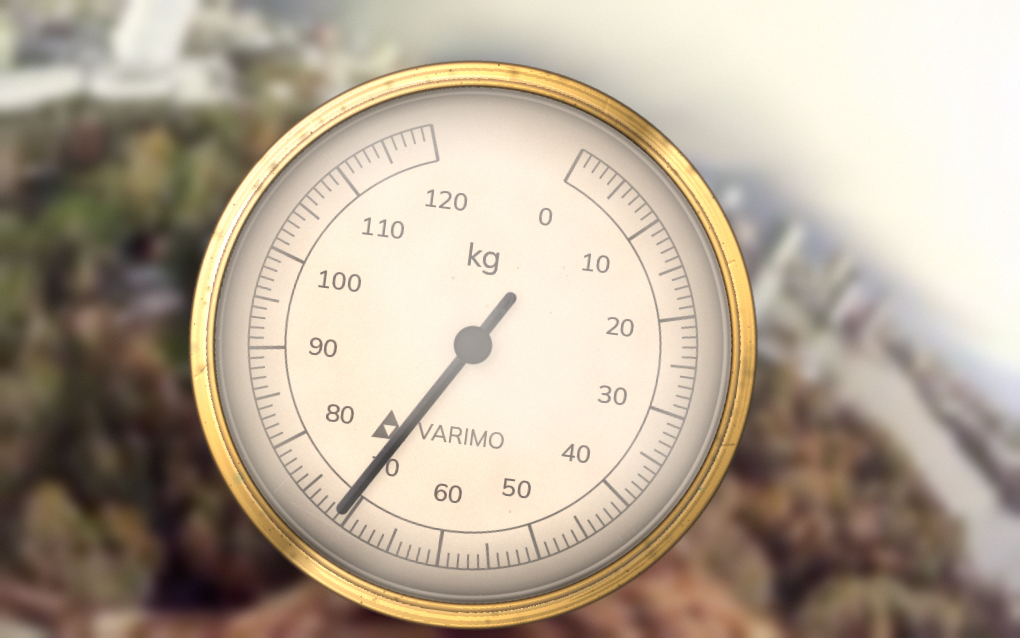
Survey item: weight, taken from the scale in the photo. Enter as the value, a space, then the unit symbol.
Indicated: 71 kg
